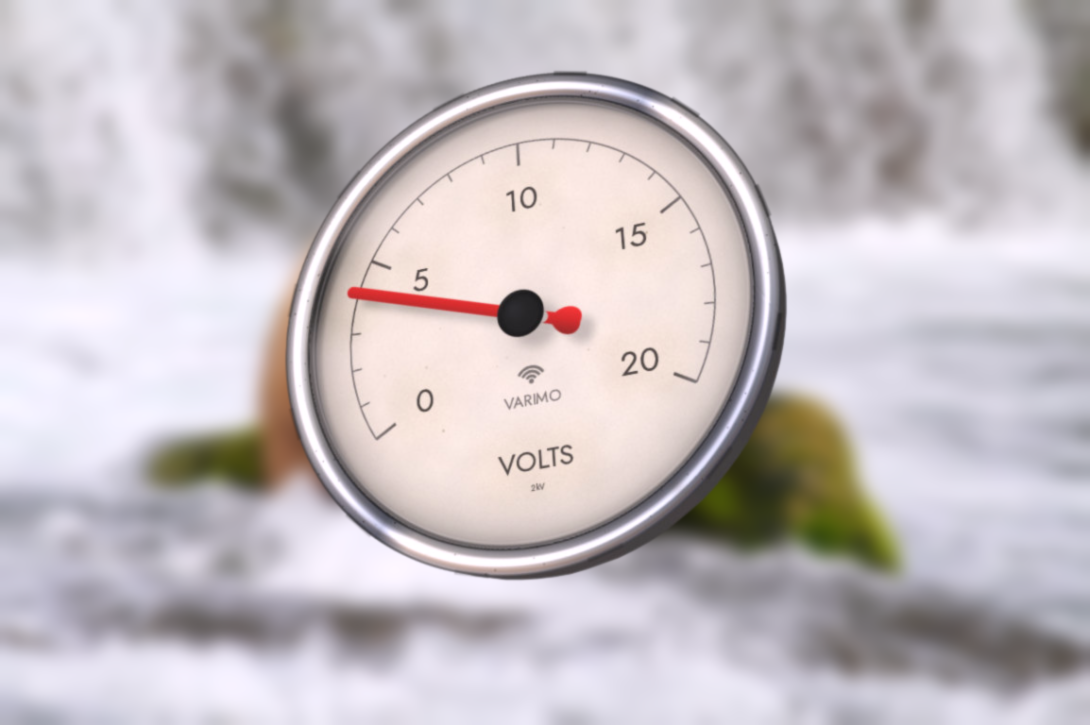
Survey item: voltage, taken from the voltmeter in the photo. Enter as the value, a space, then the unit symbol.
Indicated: 4 V
